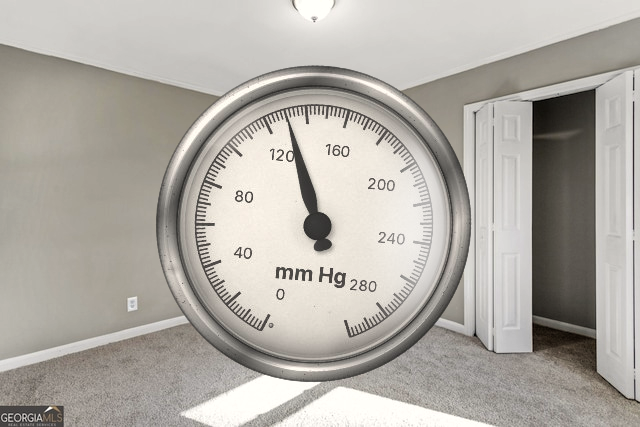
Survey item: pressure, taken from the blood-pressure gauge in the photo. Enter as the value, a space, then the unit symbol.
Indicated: 130 mmHg
